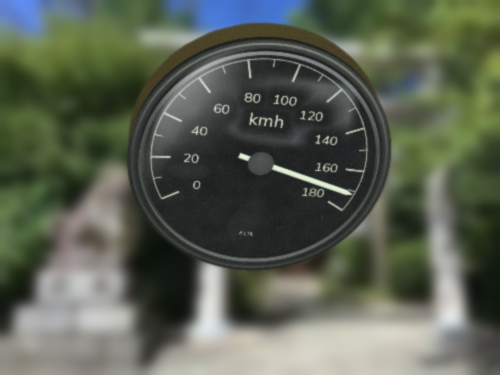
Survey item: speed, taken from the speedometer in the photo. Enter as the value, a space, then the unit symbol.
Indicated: 170 km/h
